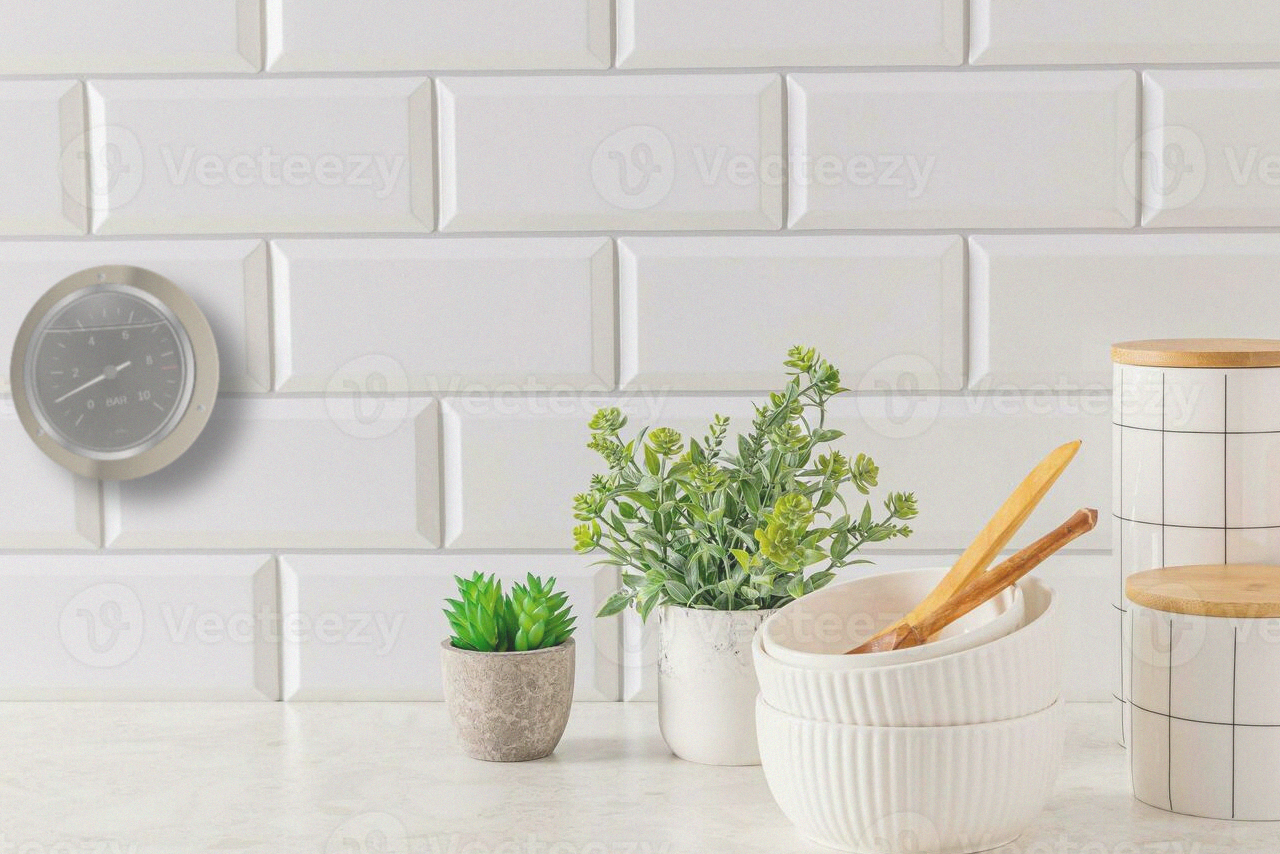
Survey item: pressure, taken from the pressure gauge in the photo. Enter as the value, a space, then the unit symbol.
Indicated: 1 bar
